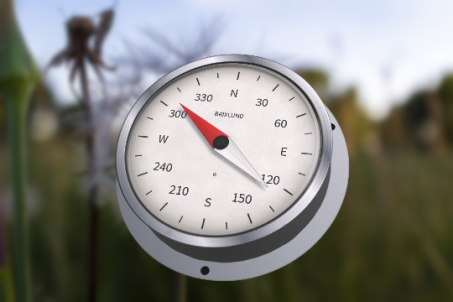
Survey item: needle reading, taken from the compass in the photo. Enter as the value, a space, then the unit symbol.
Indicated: 307.5 °
